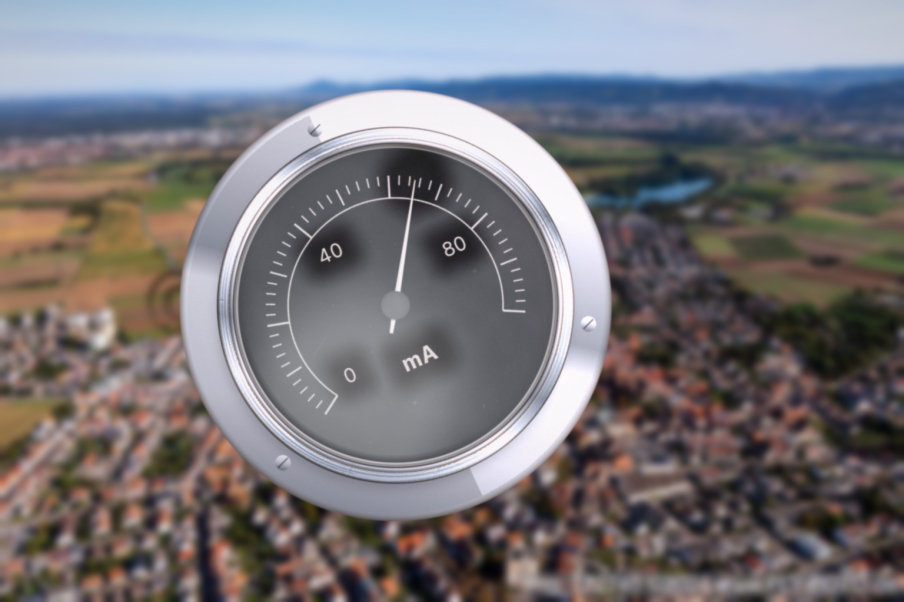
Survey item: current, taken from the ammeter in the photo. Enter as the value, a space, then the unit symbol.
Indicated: 65 mA
